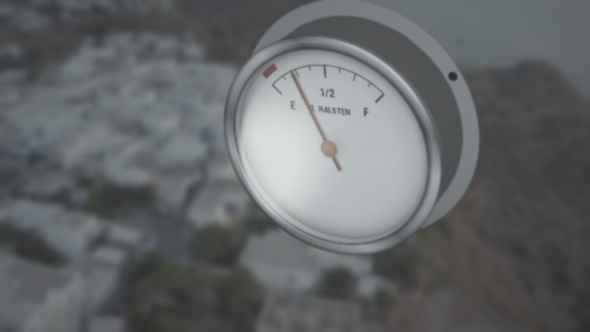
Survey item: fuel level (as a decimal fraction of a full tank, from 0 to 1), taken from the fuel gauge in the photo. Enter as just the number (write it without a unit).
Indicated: 0.25
